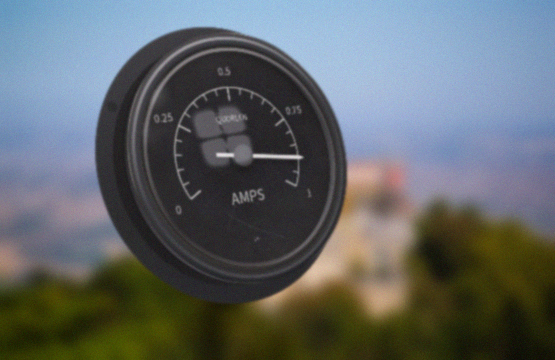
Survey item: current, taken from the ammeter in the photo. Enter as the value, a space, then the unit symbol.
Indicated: 0.9 A
